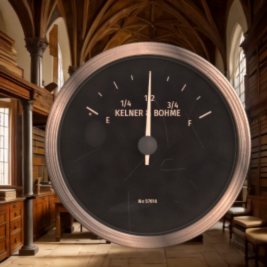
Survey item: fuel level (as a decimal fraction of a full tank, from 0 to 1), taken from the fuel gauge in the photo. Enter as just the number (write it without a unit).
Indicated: 0.5
